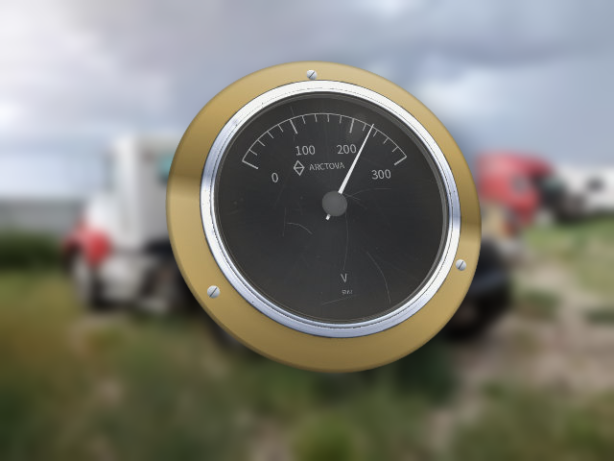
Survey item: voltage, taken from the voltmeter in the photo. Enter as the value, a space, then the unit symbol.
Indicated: 230 V
